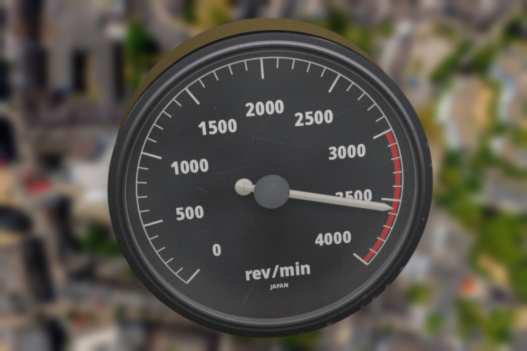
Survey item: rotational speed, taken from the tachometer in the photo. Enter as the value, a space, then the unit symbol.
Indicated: 3550 rpm
